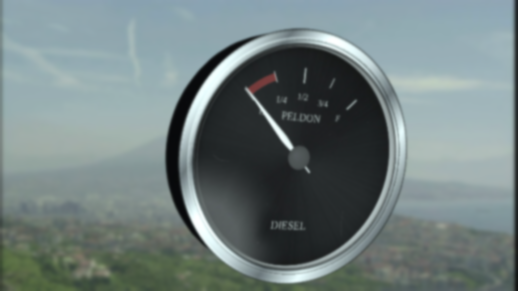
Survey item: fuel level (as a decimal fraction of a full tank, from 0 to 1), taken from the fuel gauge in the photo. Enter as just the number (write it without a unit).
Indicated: 0
